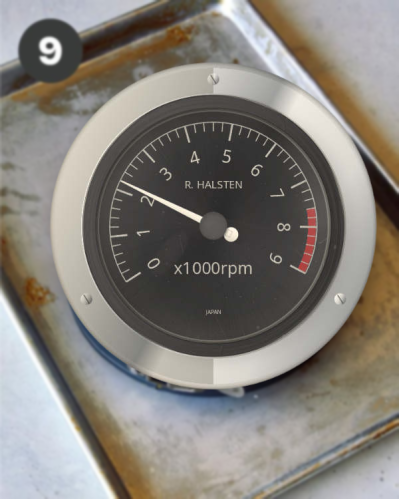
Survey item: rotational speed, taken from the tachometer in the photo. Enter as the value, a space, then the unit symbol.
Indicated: 2200 rpm
